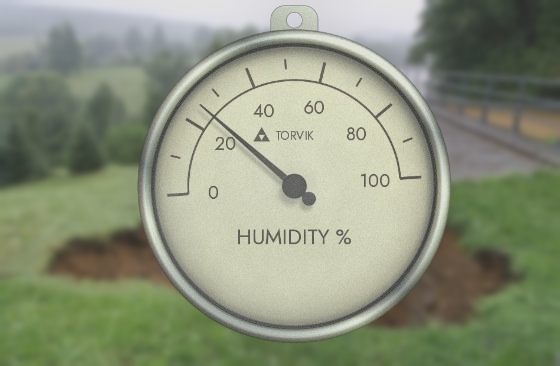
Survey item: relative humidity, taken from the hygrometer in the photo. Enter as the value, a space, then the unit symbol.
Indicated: 25 %
